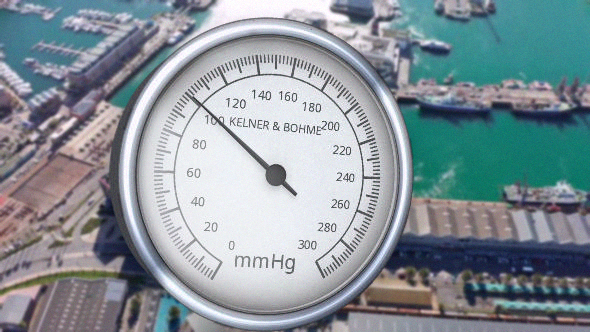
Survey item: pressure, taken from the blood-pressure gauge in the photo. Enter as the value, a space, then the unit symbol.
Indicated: 100 mmHg
